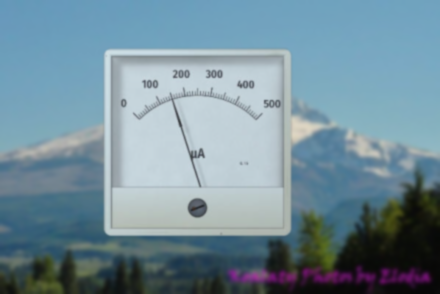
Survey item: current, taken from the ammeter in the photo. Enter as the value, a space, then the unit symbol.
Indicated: 150 µA
